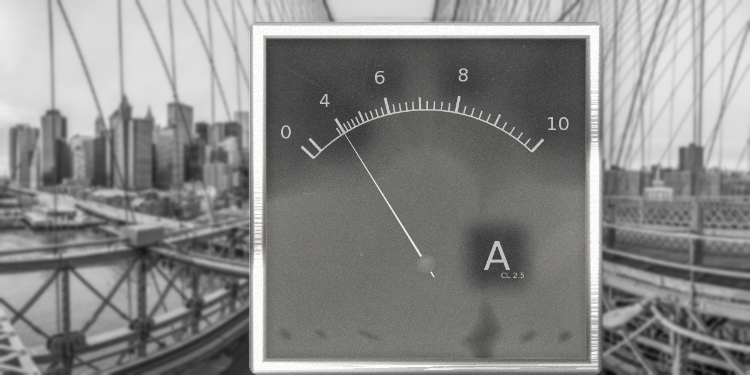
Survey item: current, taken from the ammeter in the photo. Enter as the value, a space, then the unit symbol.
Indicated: 4 A
